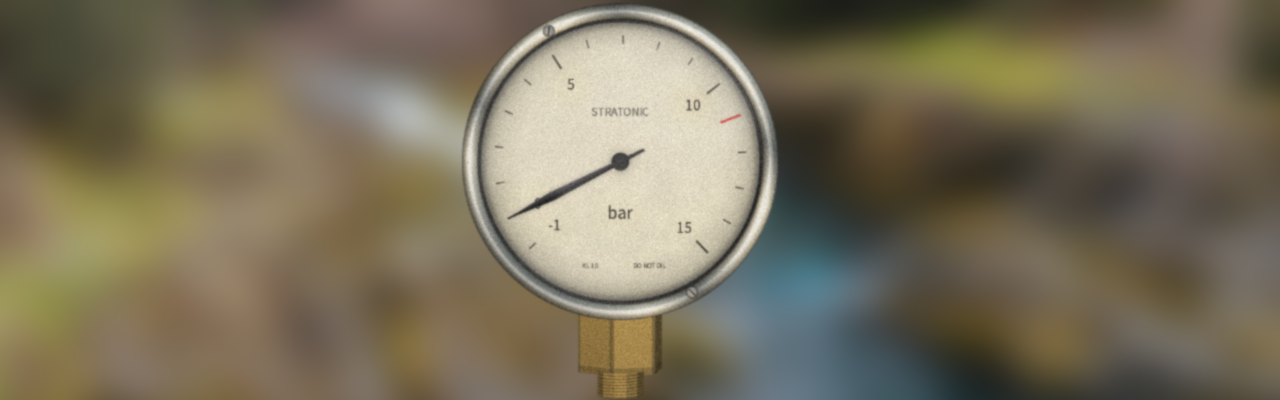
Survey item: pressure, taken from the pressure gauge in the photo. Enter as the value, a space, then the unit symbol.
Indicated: 0 bar
